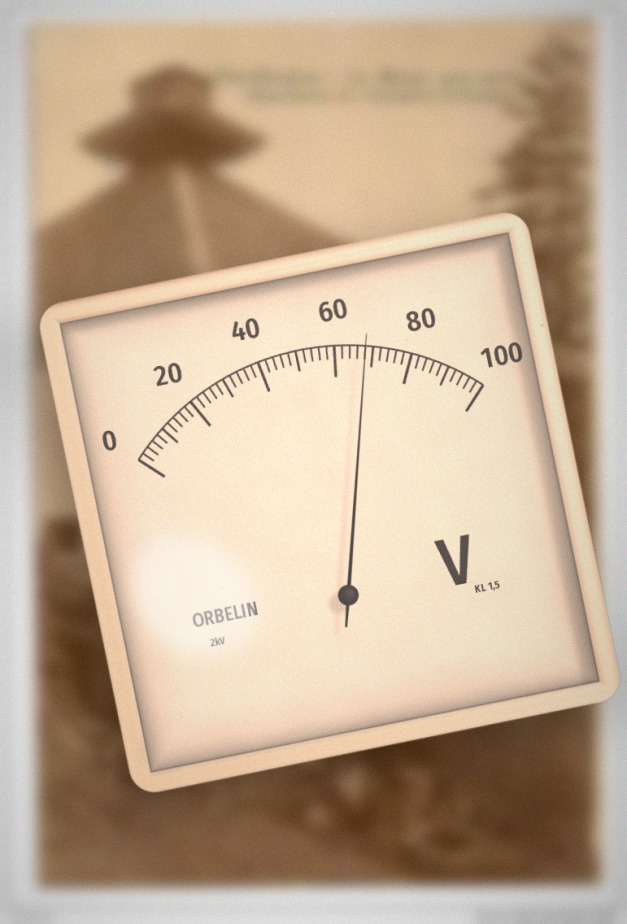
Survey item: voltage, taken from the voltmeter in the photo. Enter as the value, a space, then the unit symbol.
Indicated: 68 V
